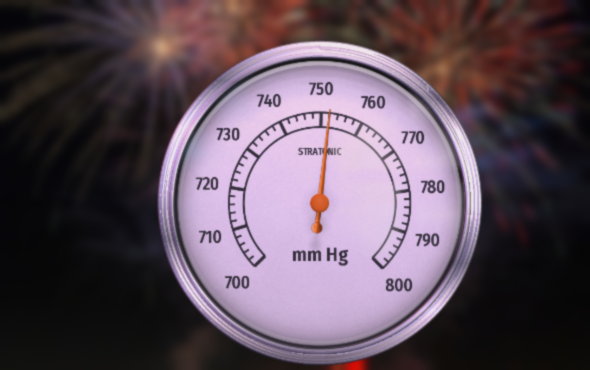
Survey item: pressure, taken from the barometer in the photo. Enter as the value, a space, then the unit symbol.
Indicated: 752 mmHg
